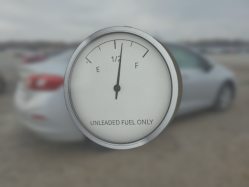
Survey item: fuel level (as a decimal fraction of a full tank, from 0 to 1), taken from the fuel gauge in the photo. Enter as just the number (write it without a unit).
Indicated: 0.625
